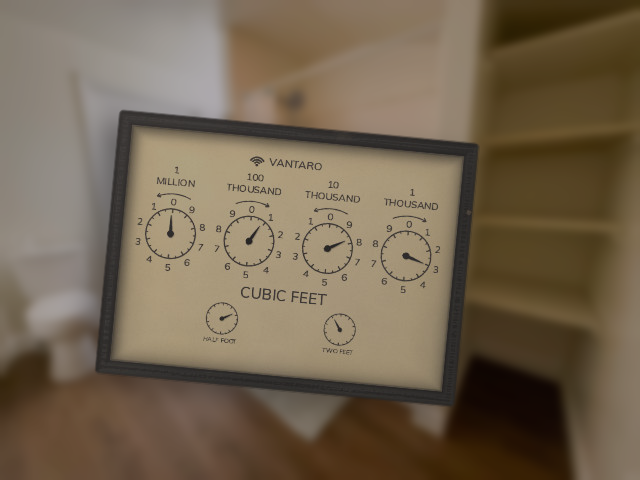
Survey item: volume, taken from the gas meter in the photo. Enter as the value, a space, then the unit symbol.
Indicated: 8300 ft³
